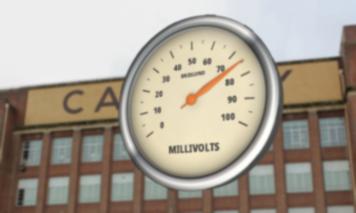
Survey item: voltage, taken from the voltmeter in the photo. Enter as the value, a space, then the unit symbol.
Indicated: 75 mV
